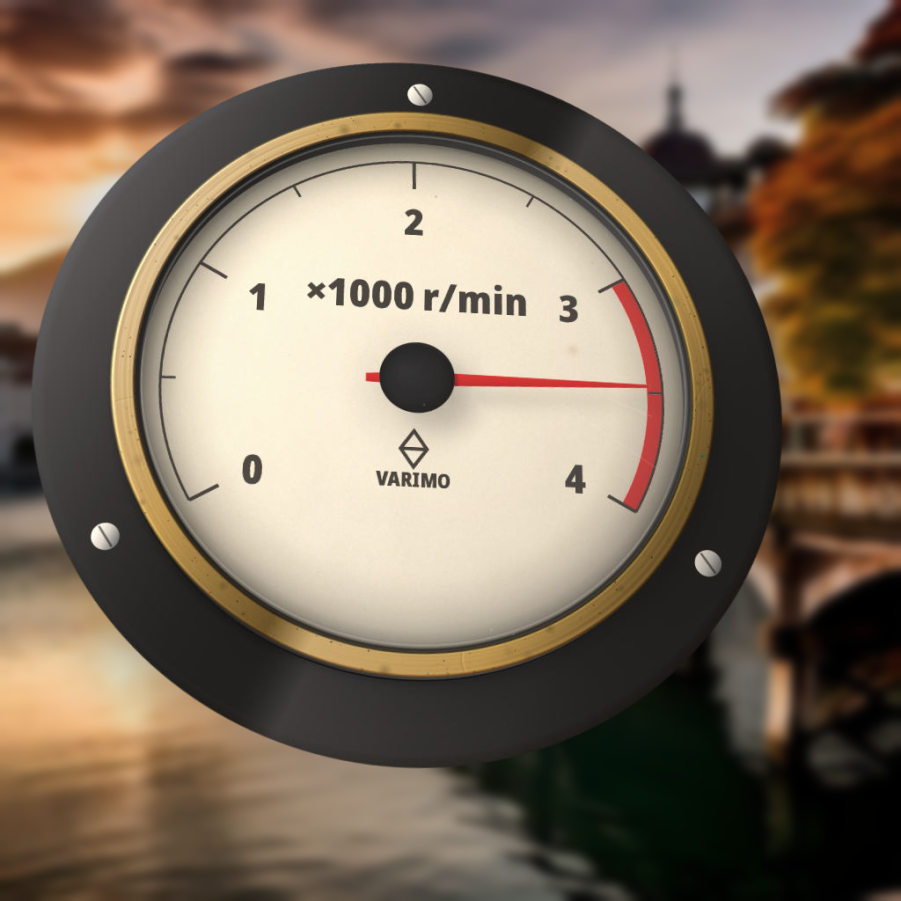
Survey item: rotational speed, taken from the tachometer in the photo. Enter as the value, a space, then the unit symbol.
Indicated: 3500 rpm
